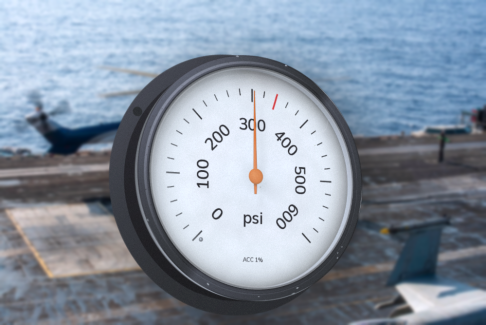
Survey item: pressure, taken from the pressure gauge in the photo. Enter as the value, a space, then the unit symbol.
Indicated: 300 psi
